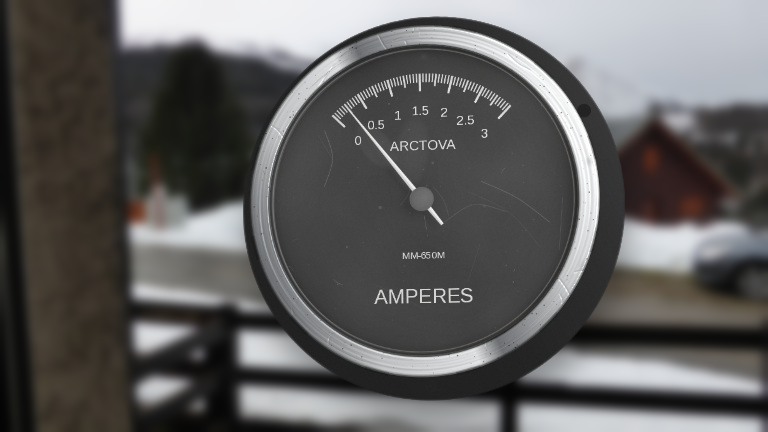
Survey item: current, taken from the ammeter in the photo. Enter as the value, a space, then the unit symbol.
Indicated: 0.25 A
